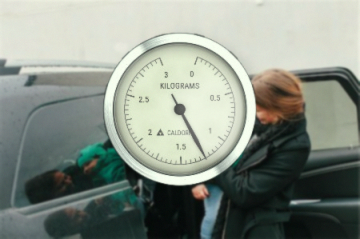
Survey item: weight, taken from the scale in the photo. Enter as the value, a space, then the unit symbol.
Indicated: 1.25 kg
